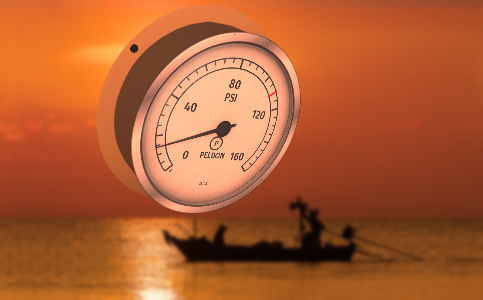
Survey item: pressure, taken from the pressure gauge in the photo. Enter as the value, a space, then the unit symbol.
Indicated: 15 psi
